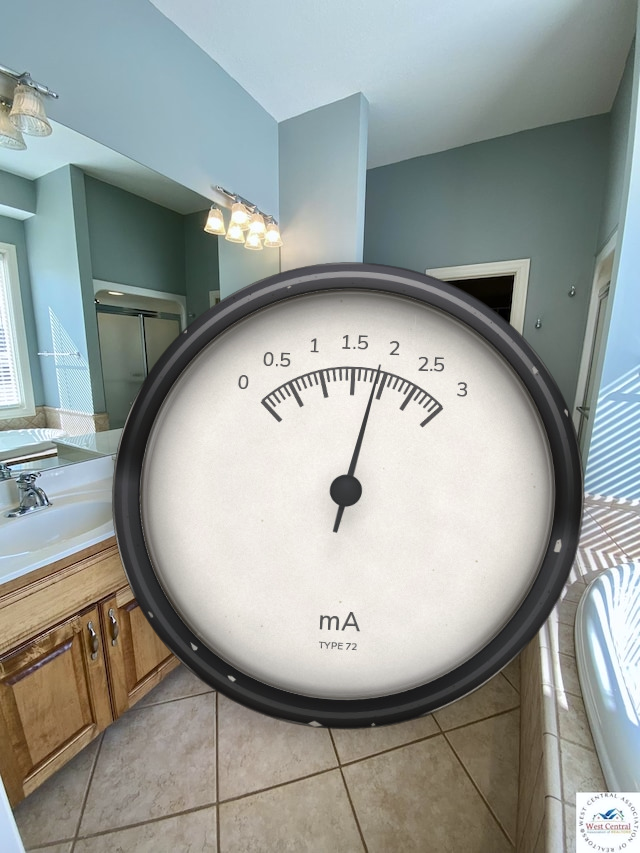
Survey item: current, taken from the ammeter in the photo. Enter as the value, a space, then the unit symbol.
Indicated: 1.9 mA
